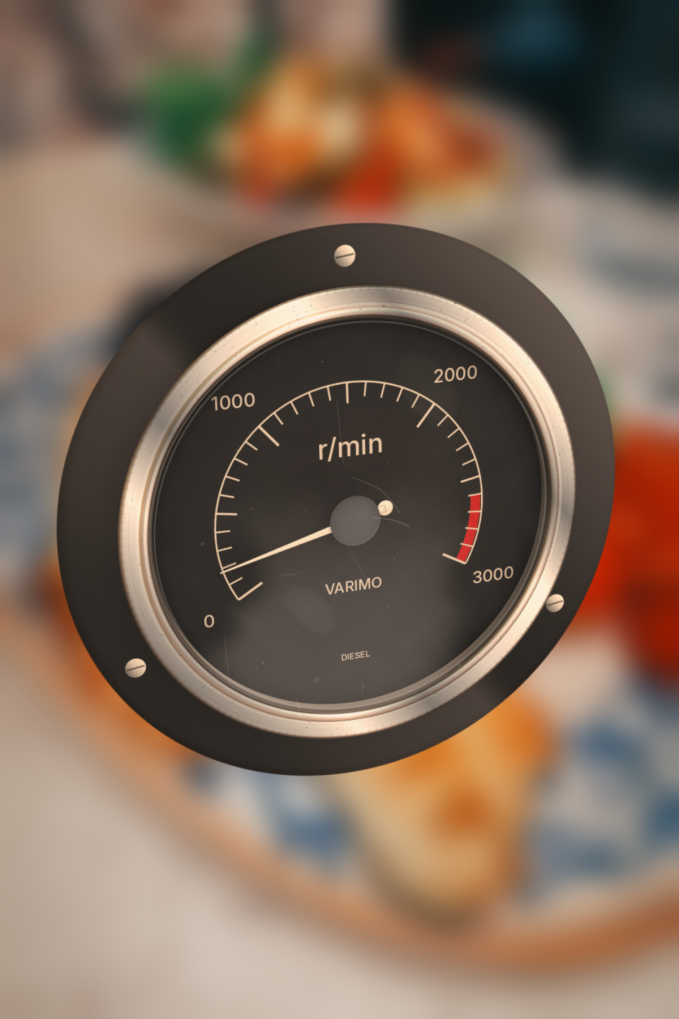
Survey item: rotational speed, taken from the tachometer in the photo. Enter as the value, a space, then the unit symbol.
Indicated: 200 rpm
